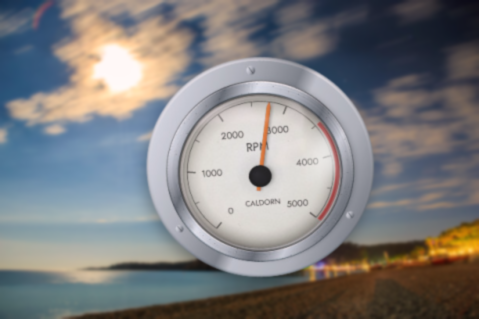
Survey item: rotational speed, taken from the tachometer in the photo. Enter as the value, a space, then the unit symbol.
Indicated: 2750 rpm
